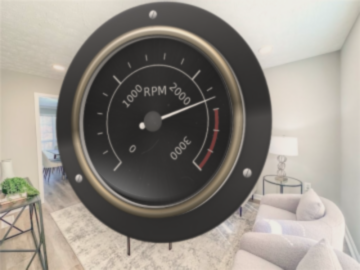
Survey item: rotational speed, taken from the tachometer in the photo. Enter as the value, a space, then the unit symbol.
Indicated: 2300 rpm
